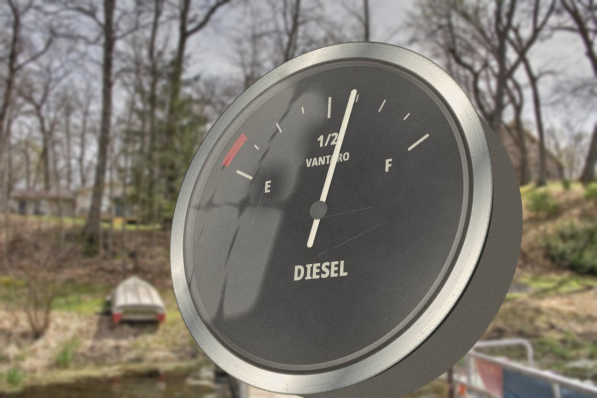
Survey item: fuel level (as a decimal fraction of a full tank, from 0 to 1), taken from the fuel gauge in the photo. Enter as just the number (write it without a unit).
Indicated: 0.625
